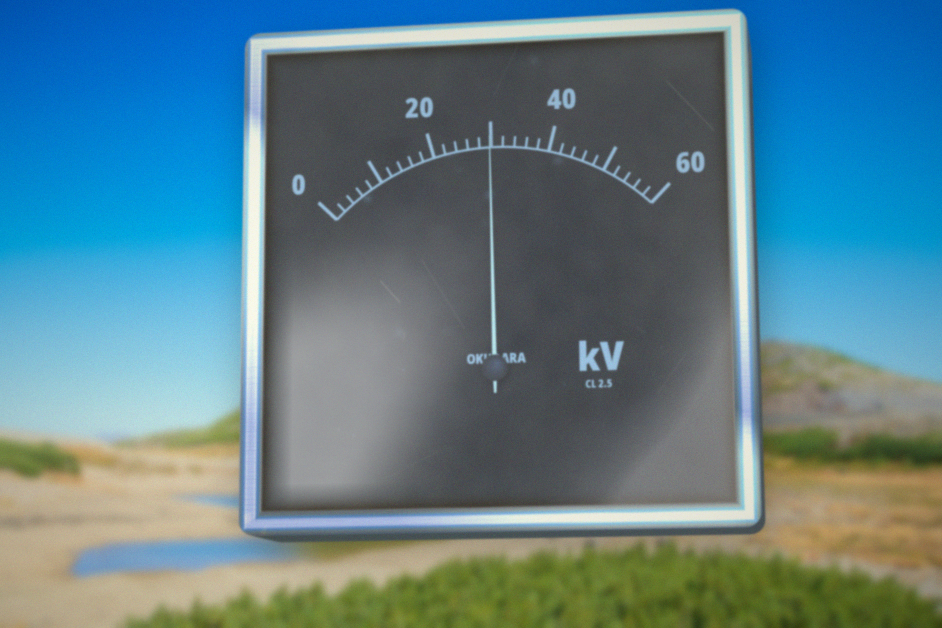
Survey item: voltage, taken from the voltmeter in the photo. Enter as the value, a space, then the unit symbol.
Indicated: 30 kV
